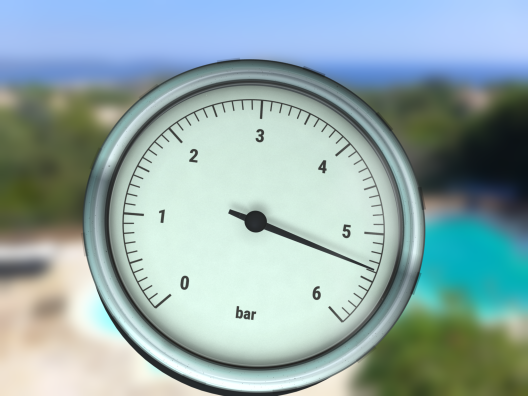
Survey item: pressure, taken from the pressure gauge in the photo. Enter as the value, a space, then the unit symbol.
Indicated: 5.4 bar
